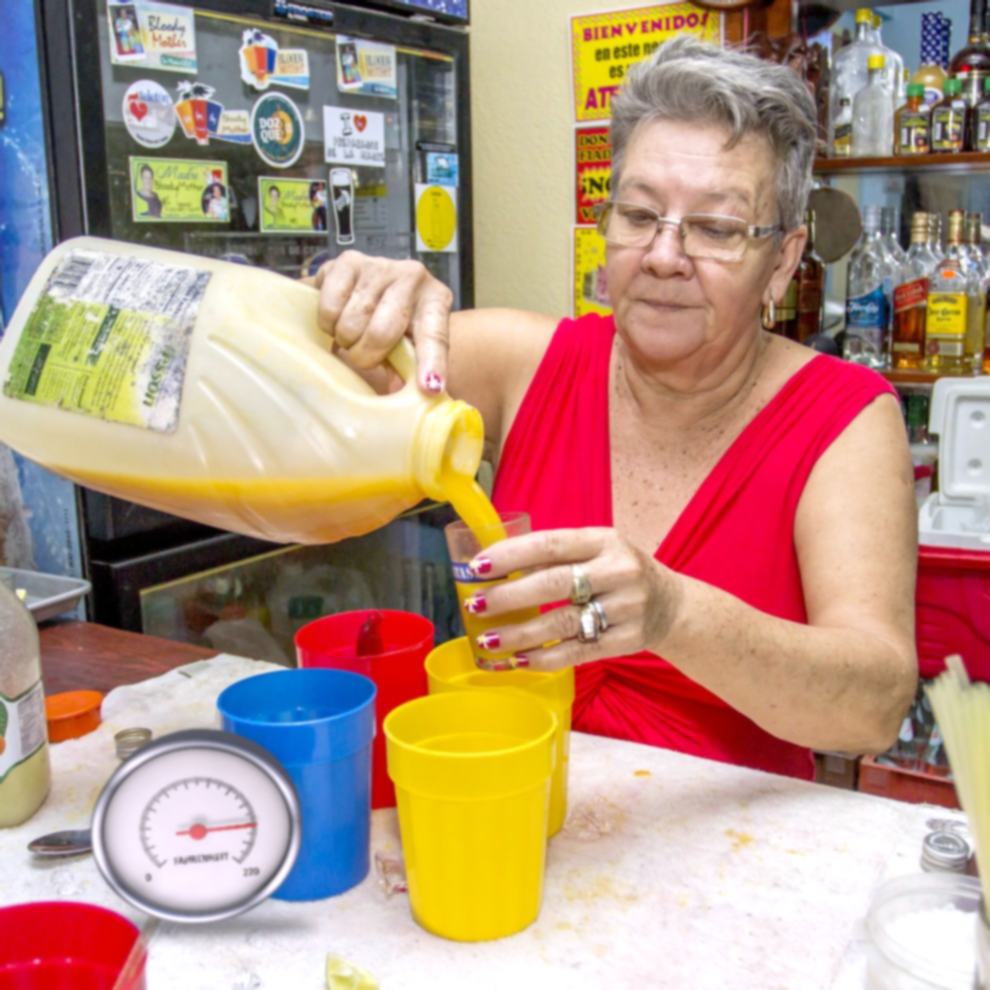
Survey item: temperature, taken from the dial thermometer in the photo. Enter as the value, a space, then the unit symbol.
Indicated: 180 °F
